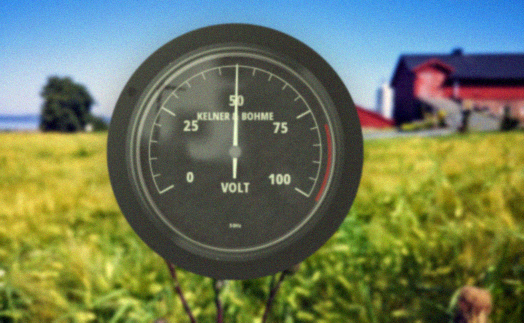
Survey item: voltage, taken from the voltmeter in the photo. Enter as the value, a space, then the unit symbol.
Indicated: 50 V
